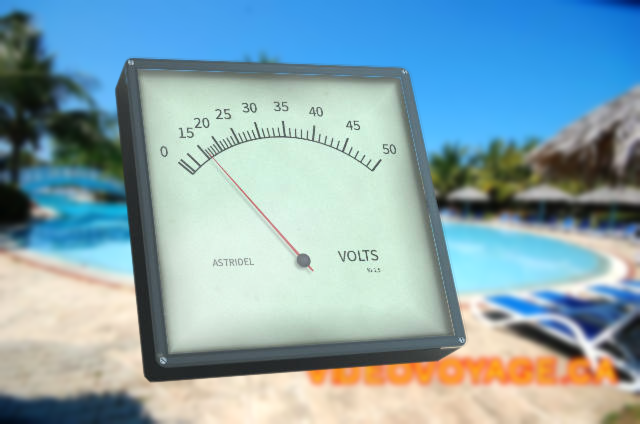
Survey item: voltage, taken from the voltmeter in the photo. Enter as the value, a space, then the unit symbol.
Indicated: 15 V
